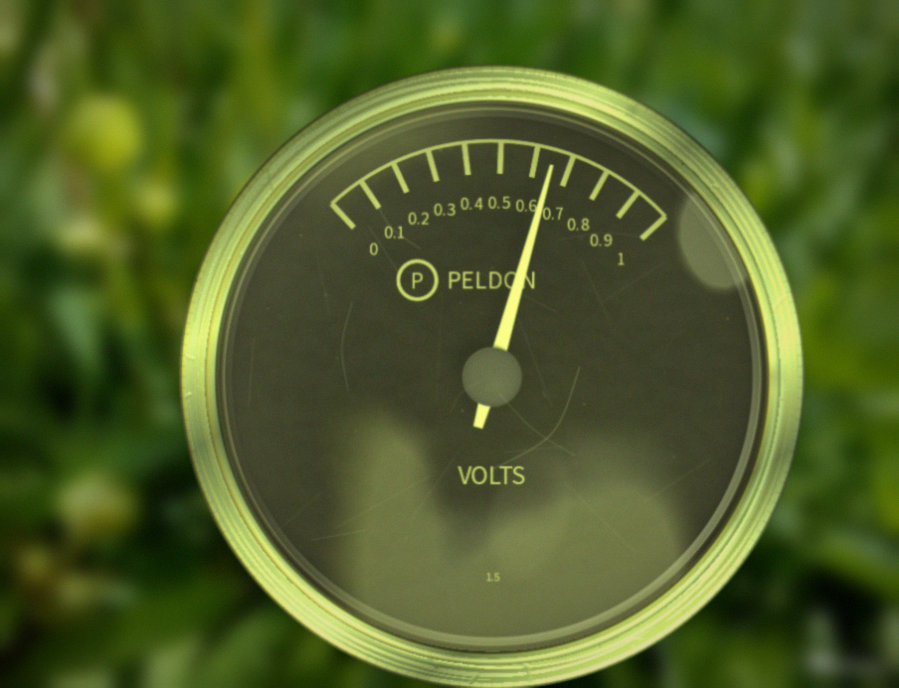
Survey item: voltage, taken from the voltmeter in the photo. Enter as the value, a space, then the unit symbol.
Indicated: 0.65 V
